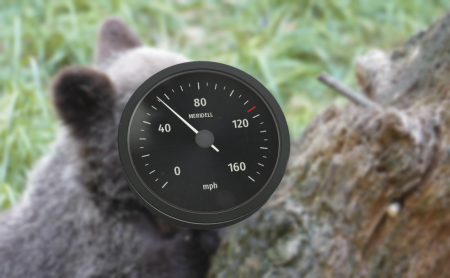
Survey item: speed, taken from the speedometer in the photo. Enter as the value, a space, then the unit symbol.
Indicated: 55 mph
